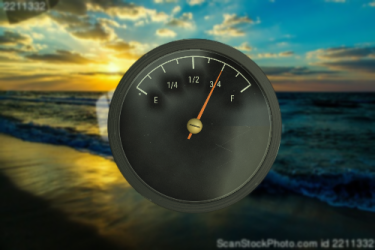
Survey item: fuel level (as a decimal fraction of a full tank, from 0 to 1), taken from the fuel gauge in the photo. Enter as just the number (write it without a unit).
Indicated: 0.75
